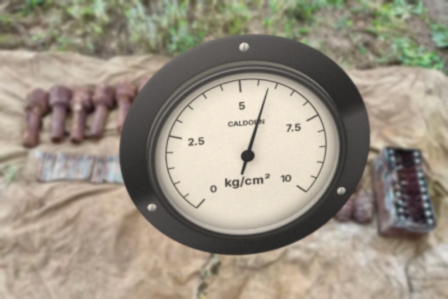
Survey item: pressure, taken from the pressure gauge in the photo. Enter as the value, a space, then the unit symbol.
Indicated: 5.75 kg/cm²
